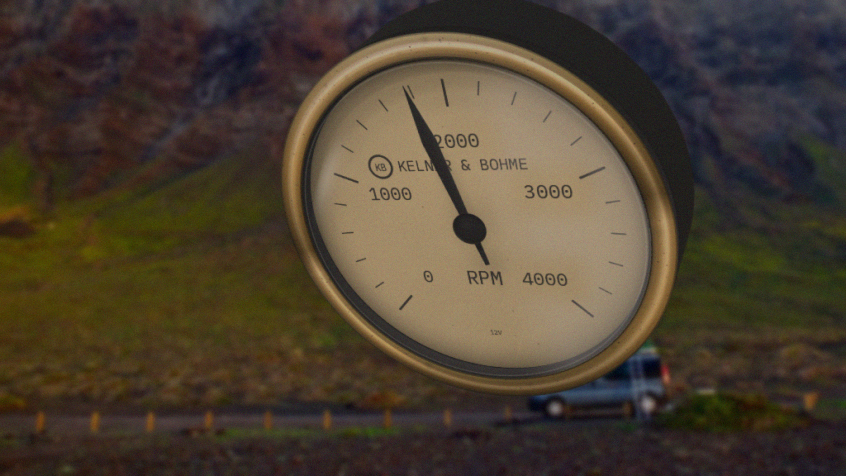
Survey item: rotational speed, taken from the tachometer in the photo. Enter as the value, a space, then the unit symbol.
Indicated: 1800 rpm
